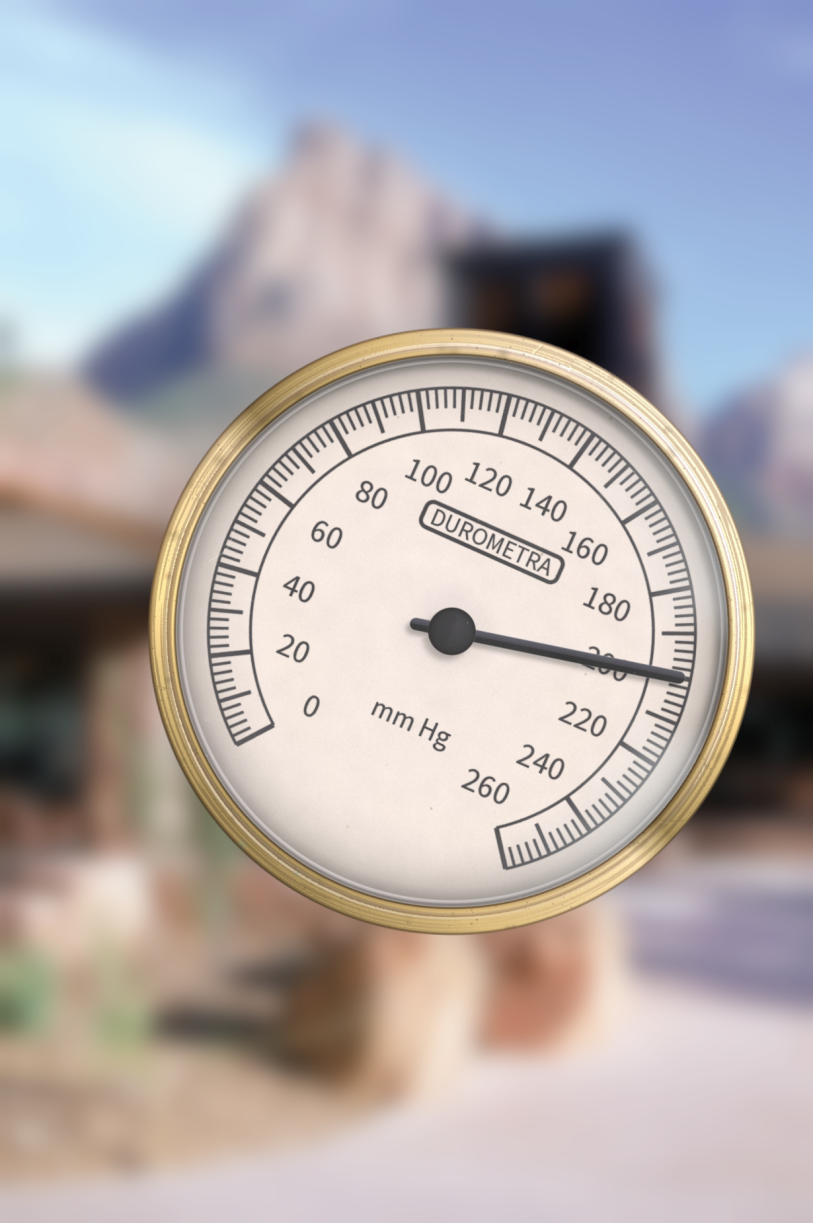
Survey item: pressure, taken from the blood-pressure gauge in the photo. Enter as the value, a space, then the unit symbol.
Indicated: 200 mmHg
